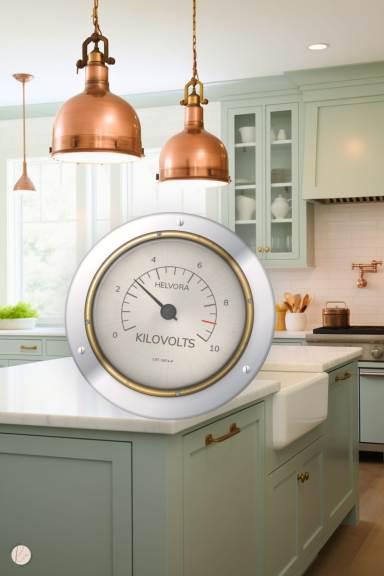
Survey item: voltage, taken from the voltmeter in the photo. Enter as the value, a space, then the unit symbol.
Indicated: 2.75 kV
